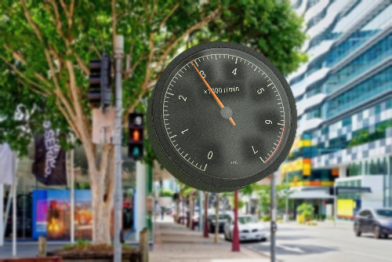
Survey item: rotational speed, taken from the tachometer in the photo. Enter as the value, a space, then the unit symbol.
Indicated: 2900 rpm
